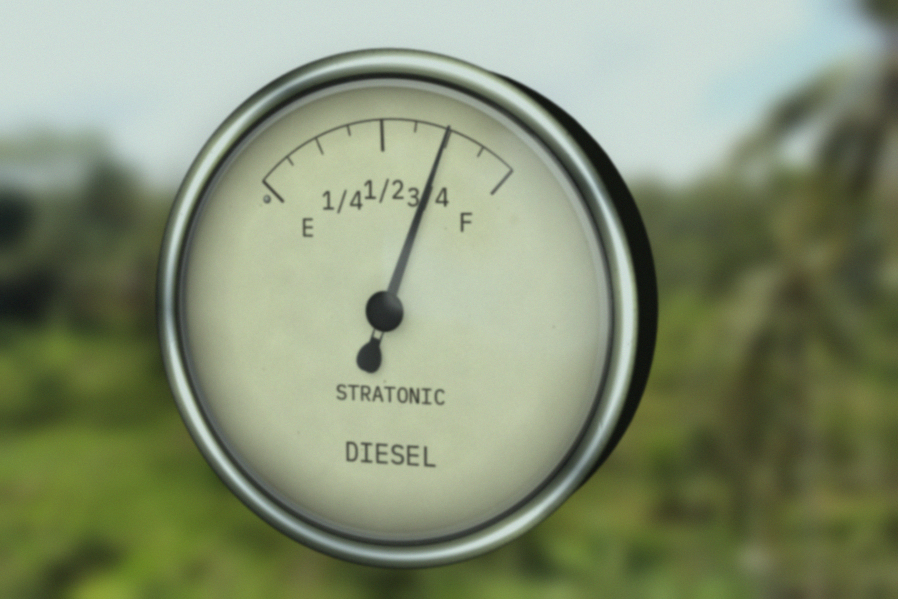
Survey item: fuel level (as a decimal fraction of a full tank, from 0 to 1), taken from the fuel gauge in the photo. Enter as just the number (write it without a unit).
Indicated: 0.75
